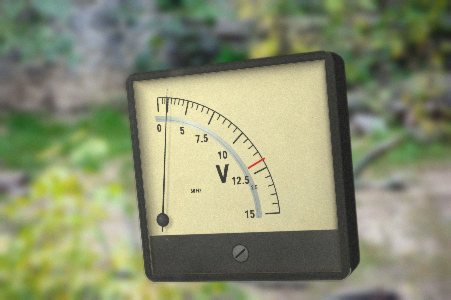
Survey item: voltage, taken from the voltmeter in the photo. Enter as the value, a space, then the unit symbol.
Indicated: 2.5 V
